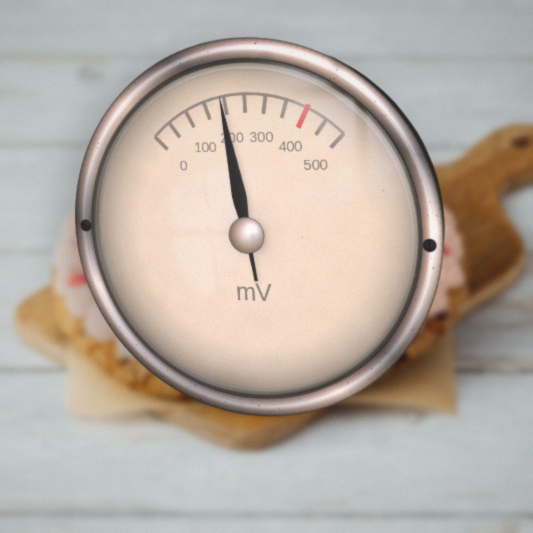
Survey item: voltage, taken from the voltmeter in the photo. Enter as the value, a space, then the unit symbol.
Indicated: 200 mV
